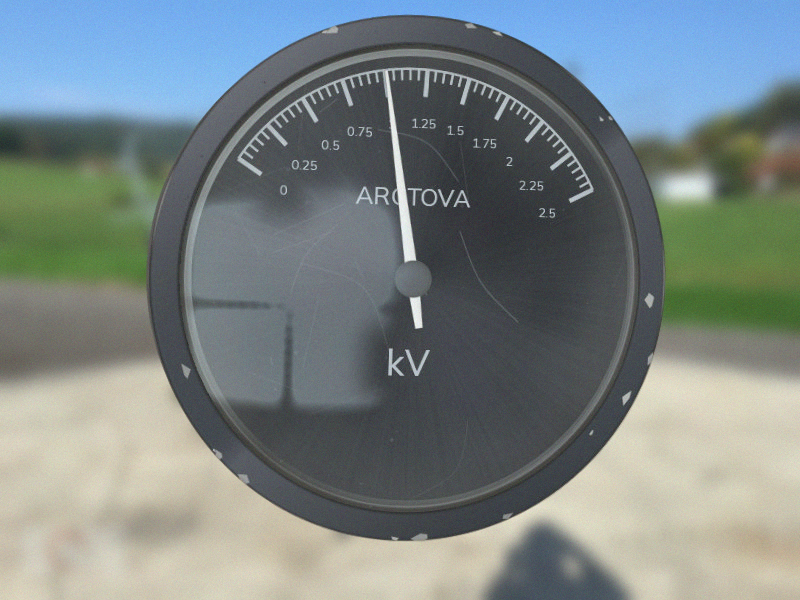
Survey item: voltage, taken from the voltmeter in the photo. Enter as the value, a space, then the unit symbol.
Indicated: 1 kV
